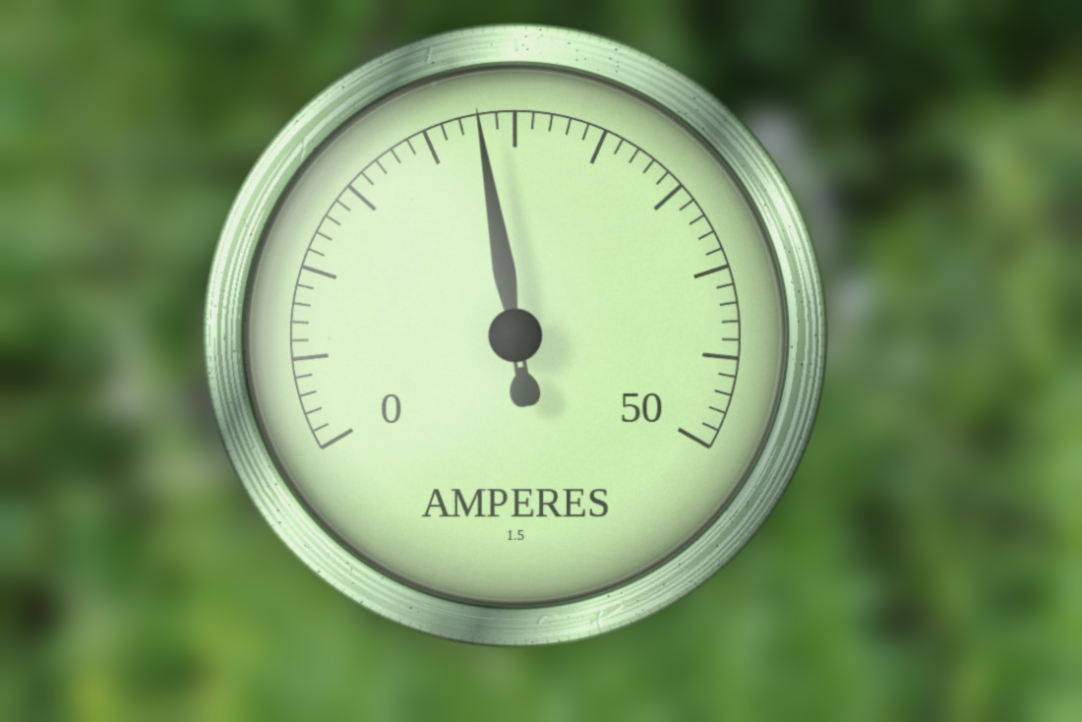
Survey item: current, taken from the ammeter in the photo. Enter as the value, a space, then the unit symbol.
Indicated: 23 A
